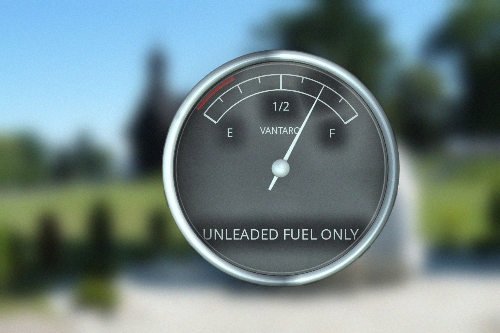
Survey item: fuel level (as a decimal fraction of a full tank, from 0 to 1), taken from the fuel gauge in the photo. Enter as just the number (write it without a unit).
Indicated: 0.75
